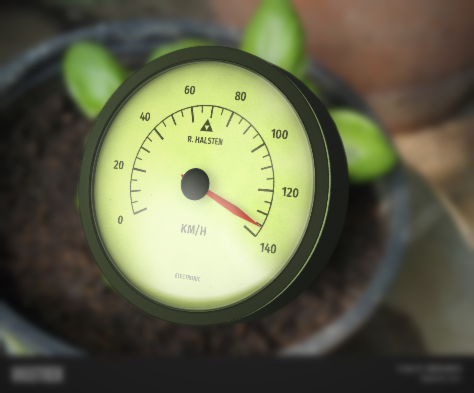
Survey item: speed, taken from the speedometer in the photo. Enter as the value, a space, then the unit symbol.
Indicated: 135 km/h
